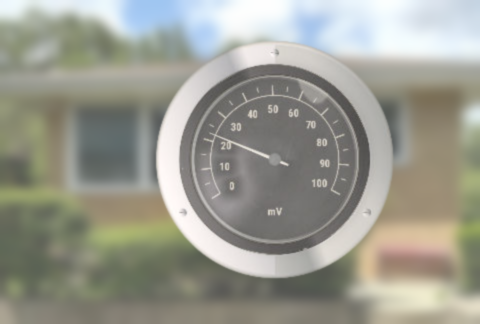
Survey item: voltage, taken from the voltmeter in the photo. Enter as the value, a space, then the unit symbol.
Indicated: 22.5 mV
